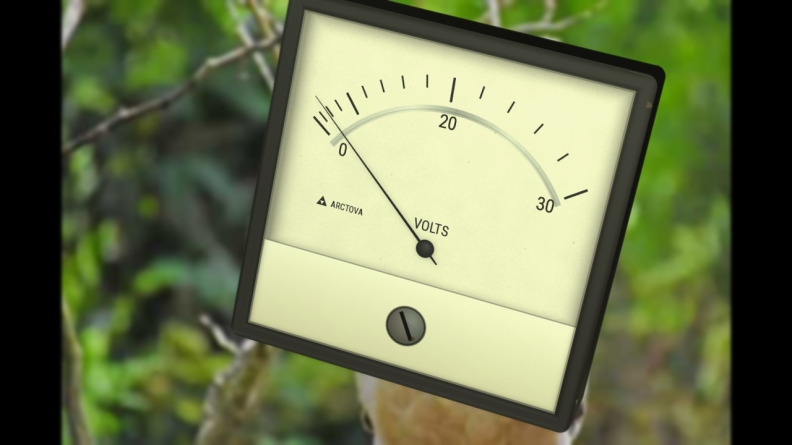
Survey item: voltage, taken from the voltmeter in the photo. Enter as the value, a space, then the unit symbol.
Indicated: 6 V
